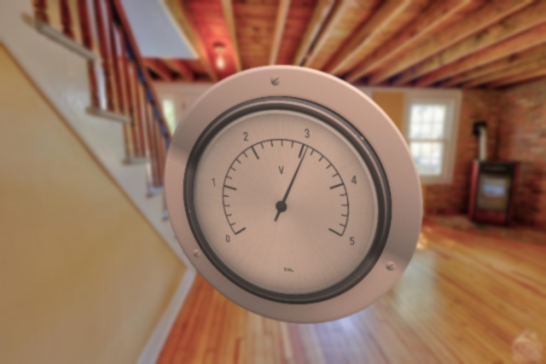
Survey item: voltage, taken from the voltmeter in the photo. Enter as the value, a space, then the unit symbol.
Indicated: 3.1 V
